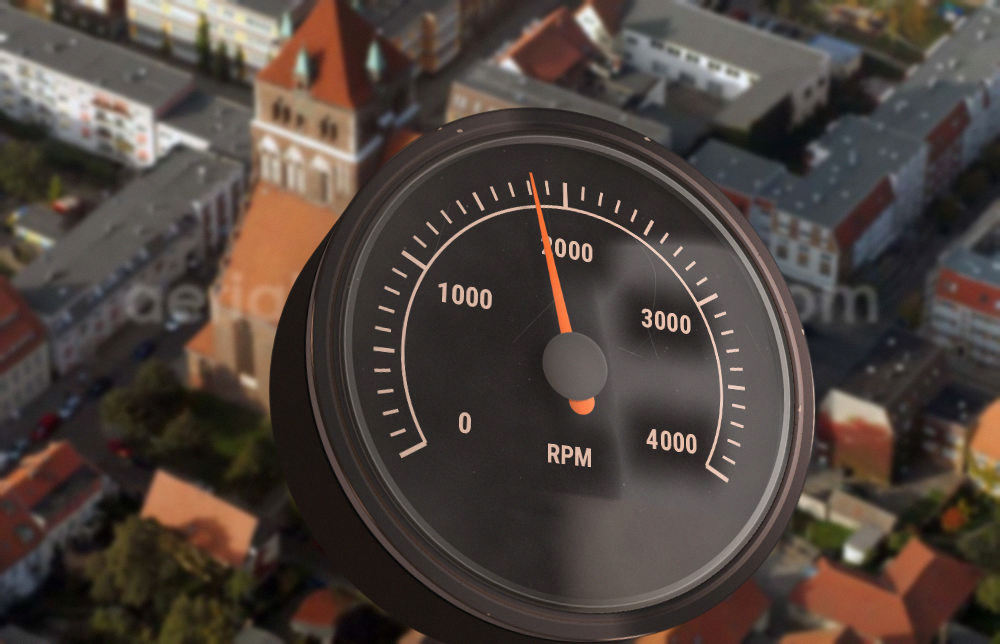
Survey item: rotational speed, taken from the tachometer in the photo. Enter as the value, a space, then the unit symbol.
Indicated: 1800 rpm
